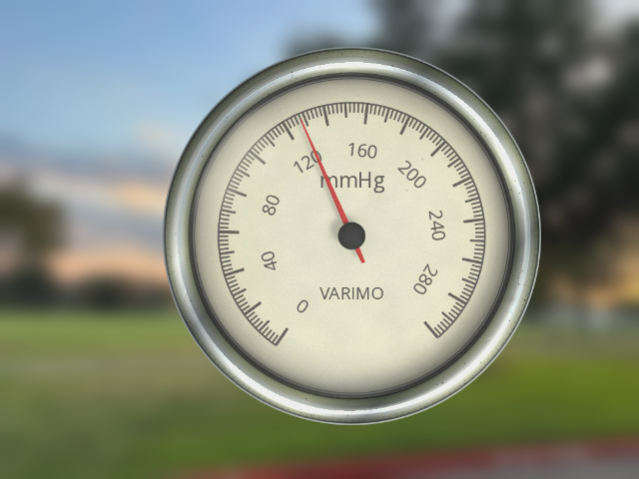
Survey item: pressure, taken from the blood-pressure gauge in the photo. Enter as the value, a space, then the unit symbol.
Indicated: 128 mmHg
